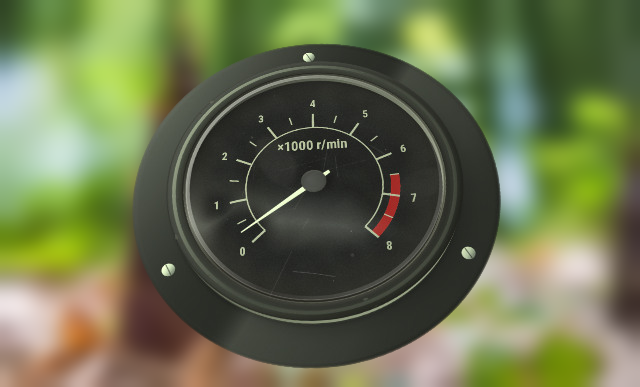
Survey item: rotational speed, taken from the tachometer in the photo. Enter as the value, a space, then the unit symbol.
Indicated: 250 rpm
